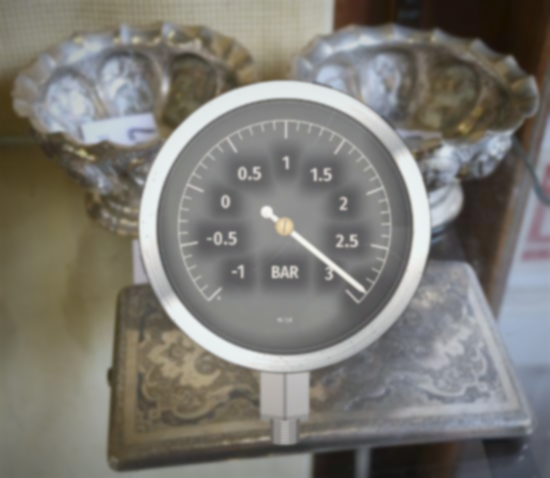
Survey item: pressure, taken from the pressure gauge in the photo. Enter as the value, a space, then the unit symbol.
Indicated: 2.9 bar
